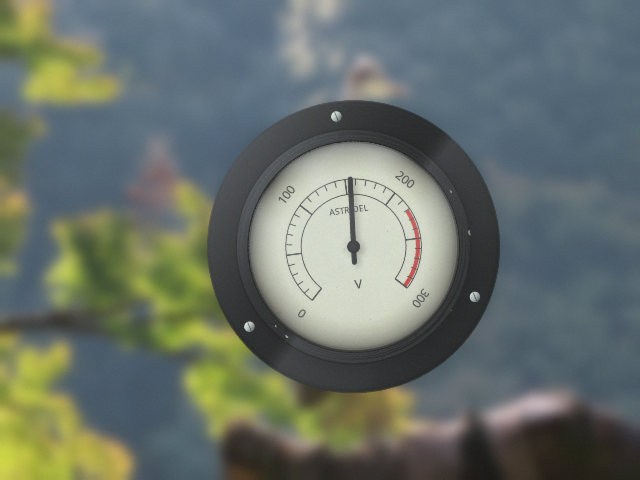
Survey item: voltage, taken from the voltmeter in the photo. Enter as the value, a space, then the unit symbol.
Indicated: 155 V
